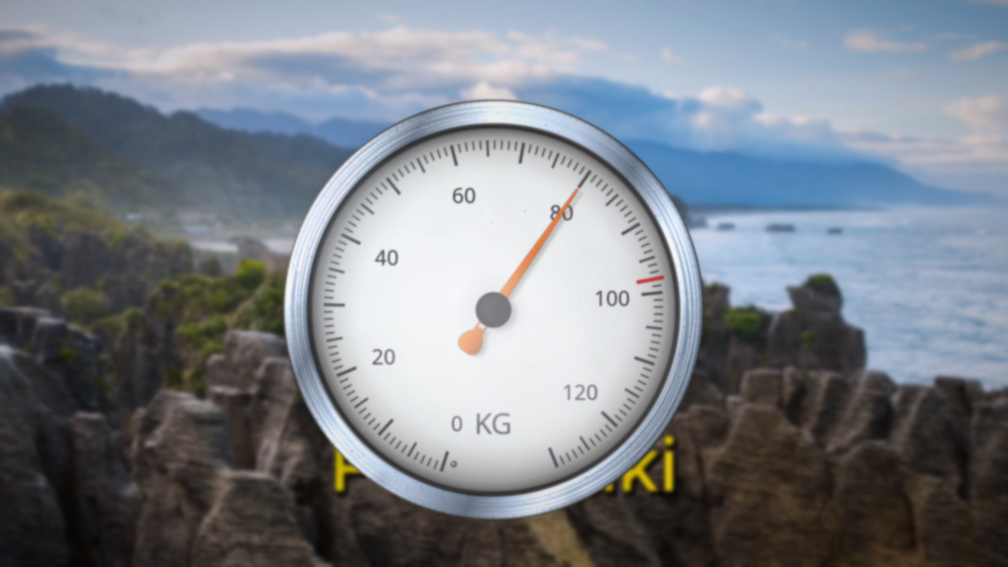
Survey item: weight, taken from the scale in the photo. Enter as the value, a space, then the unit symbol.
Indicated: 80 kg
